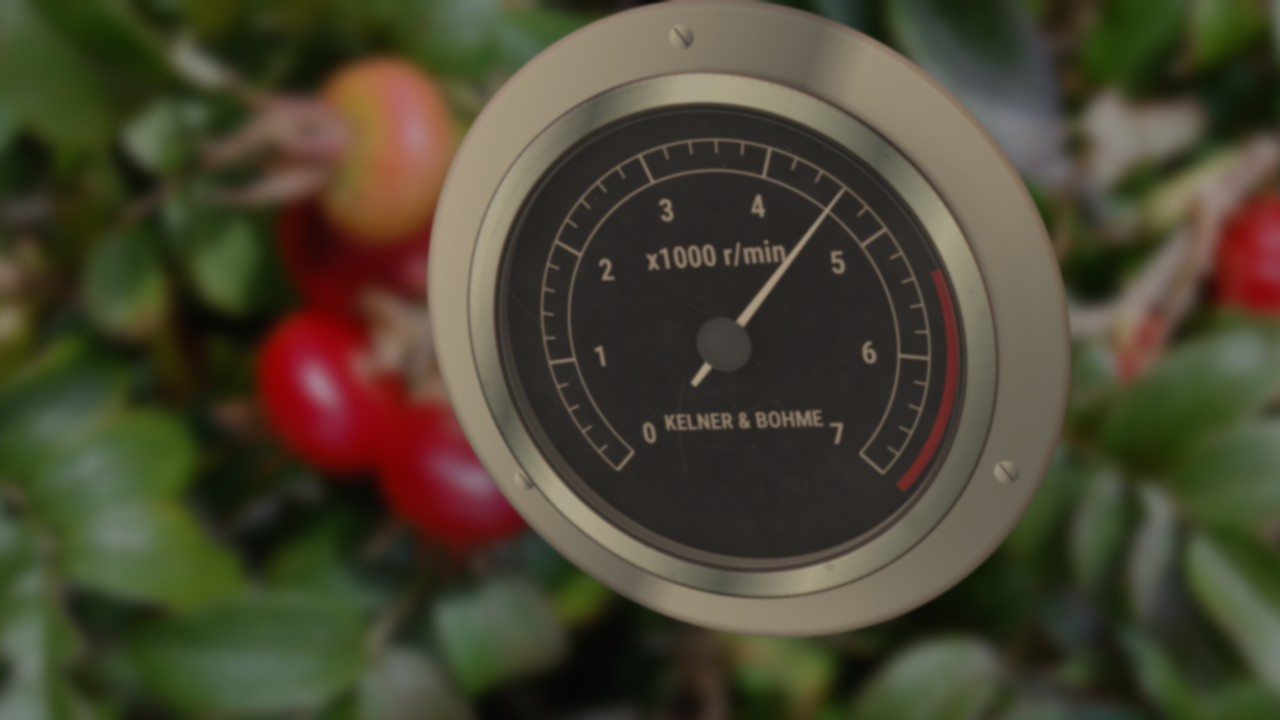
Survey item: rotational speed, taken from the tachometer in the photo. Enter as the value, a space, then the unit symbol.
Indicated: 4600 rpm
